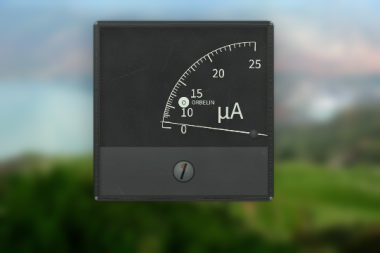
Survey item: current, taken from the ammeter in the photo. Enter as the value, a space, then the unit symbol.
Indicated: 5 µA
